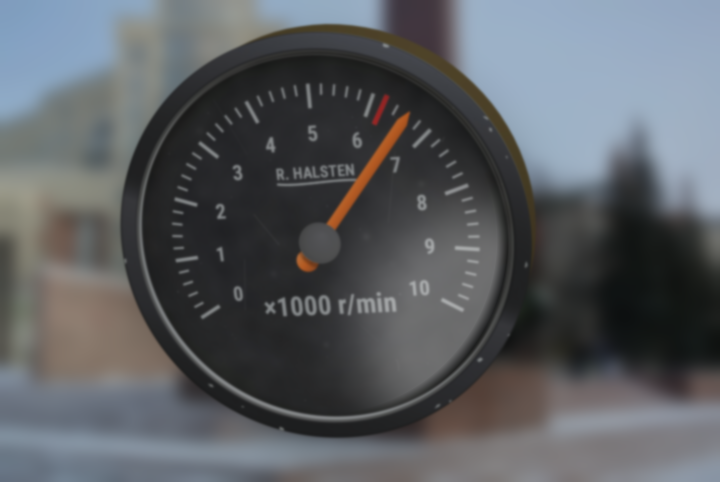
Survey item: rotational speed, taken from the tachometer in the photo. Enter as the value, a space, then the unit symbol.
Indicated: 6600 rpm
